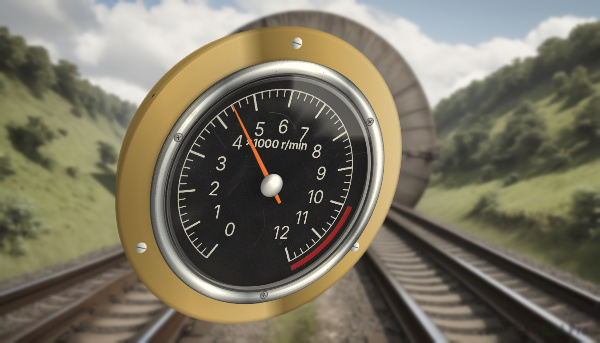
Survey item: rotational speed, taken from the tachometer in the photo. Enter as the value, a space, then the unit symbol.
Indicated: 4400 rpm
